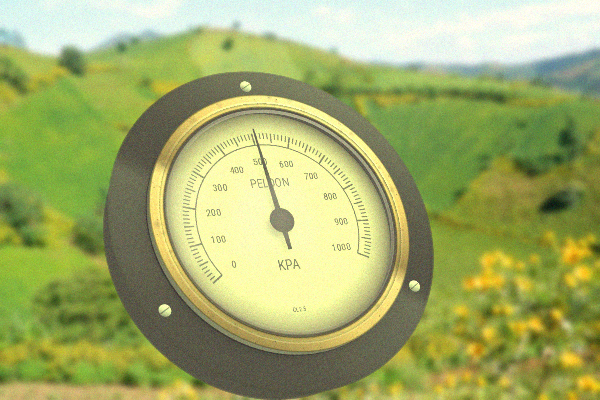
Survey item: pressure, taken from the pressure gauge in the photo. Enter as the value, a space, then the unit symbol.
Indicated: 500 kPa
